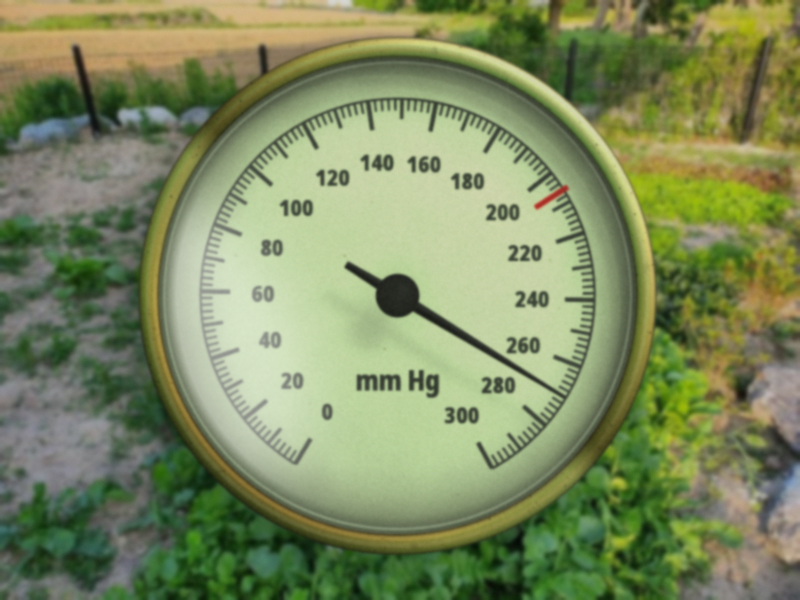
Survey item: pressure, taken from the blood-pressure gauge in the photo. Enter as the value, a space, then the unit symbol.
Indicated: 270 mmHg
